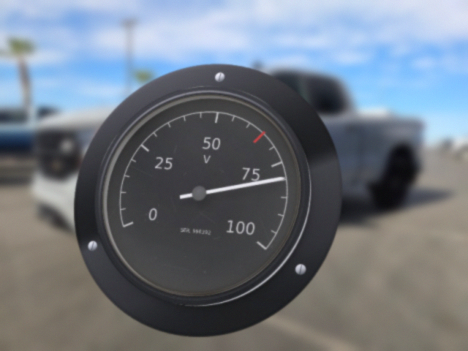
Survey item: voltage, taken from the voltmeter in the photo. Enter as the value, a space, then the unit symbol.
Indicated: 80 V
